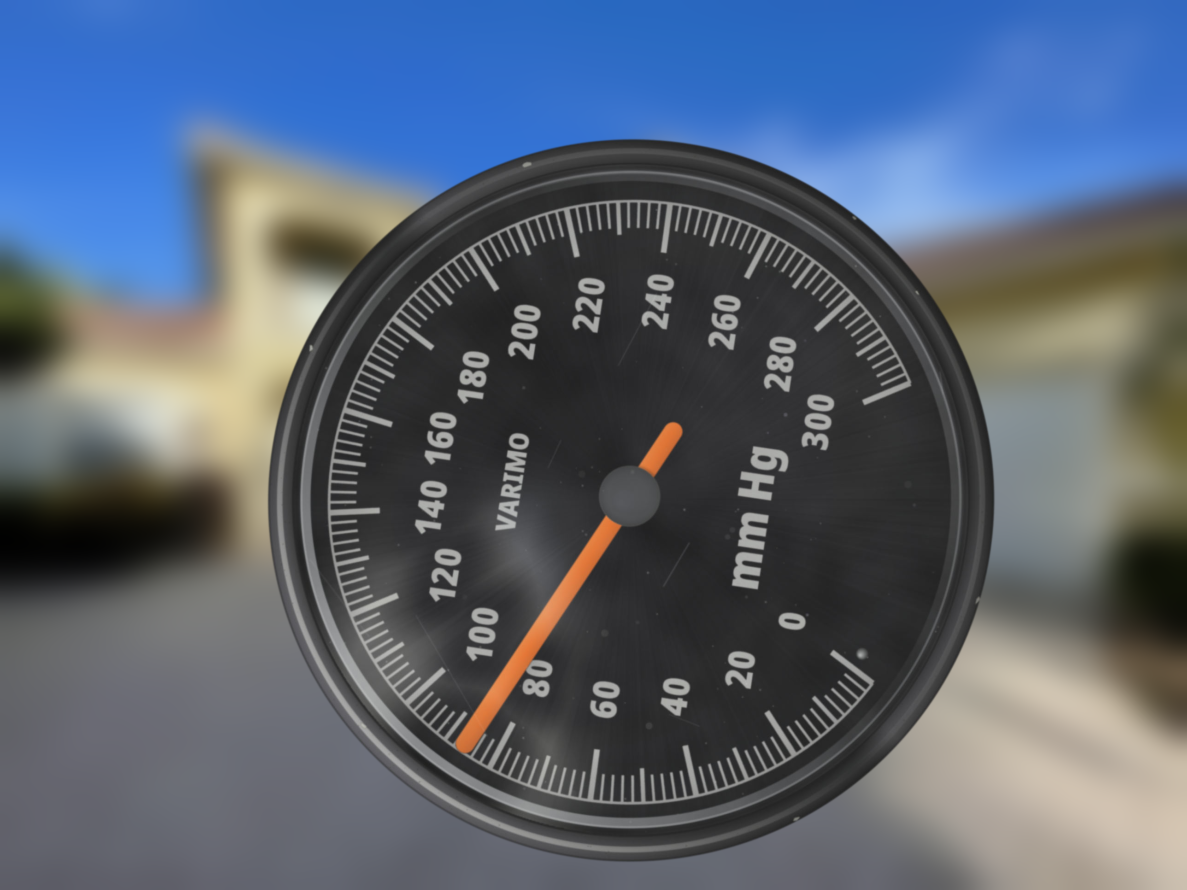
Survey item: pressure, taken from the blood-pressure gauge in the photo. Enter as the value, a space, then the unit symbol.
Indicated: 86 mmHg
